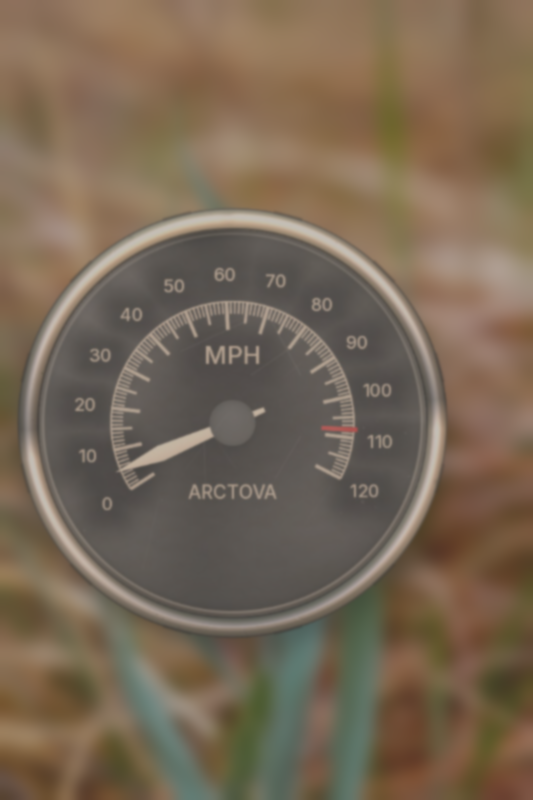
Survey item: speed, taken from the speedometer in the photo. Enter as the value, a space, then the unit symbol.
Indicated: 5 mph
